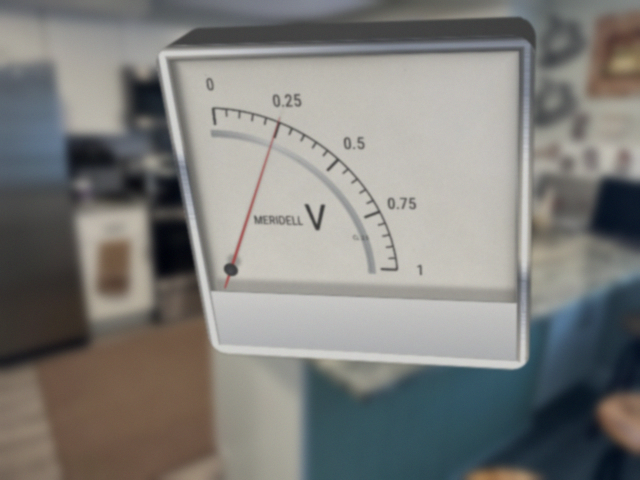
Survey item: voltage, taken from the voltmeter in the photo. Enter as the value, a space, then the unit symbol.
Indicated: 0.25 V
